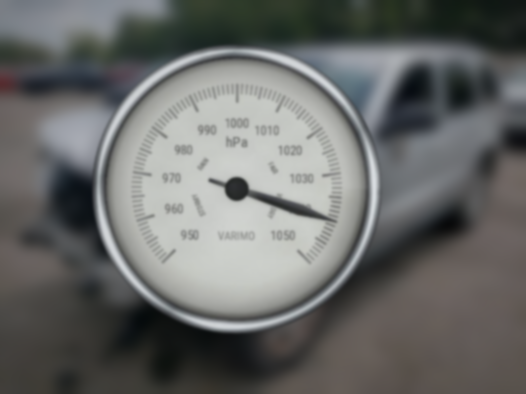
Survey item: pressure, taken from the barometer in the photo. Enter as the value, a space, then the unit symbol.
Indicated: 1040 hPa
